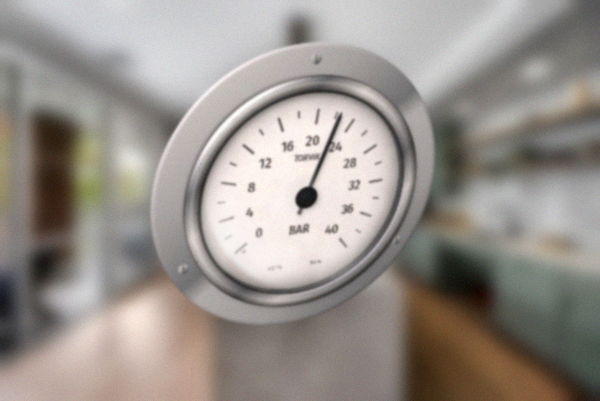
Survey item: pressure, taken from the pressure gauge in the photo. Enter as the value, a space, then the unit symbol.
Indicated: 22 bar
